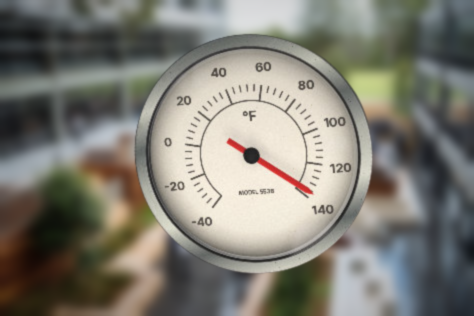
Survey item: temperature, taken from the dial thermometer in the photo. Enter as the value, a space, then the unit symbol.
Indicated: 136 °F
